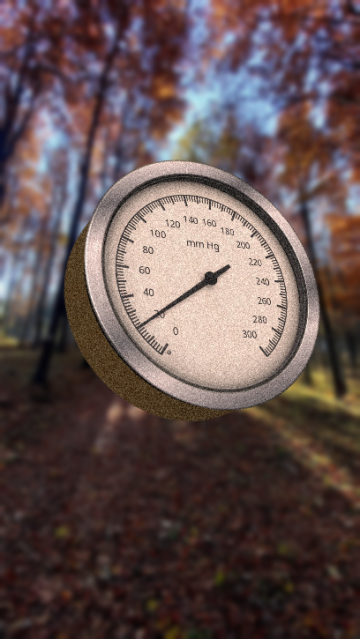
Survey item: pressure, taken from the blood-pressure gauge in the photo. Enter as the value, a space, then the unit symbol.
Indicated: 20 mmHg
